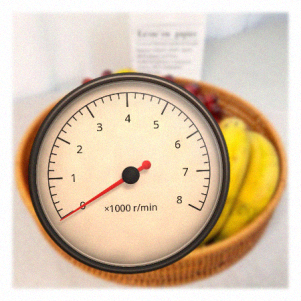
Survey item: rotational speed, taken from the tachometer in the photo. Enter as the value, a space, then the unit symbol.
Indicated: 0 rpm
